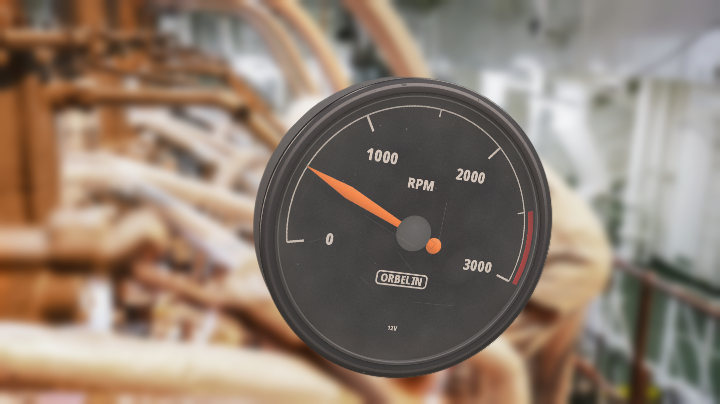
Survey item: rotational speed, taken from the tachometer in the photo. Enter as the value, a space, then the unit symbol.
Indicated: 500 rpm
